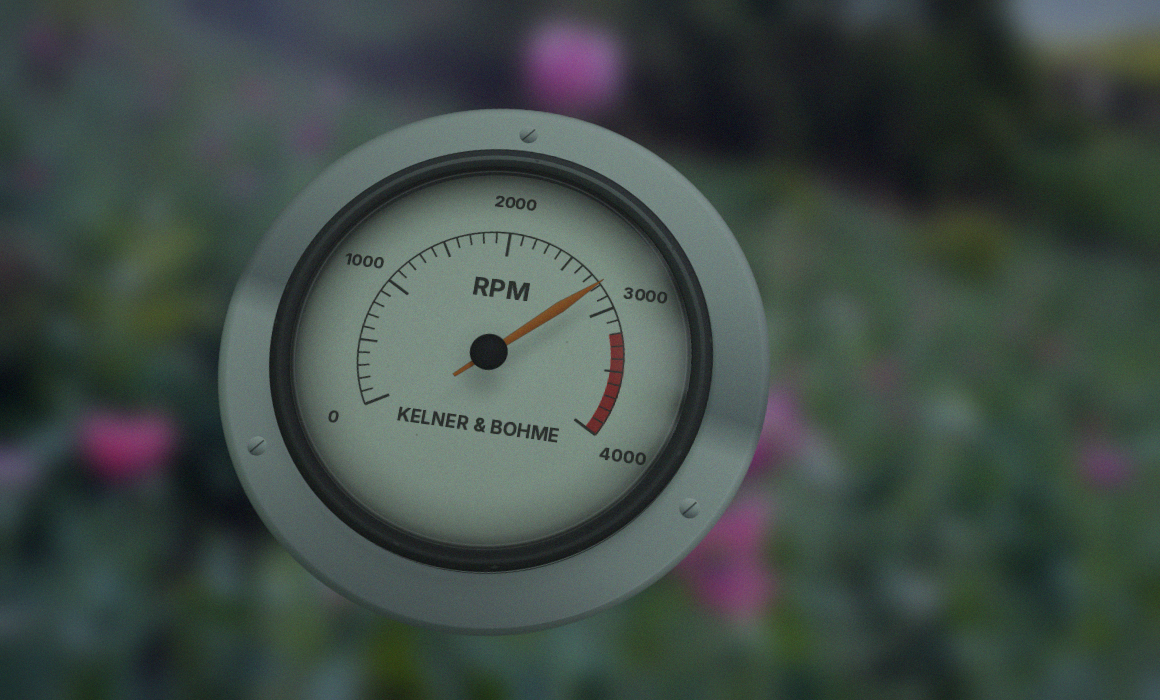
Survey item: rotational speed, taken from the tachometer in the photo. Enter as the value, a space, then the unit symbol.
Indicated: 2800 rpm
